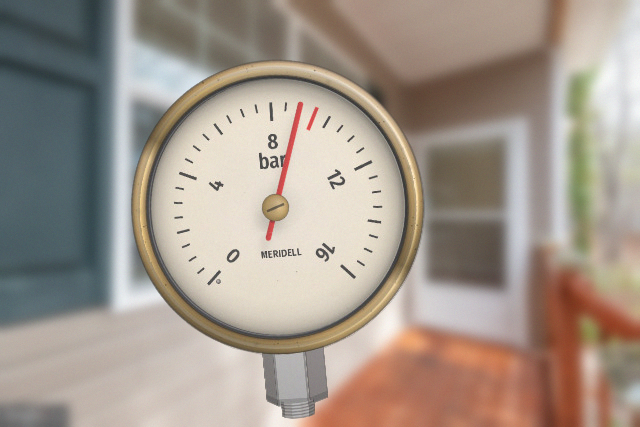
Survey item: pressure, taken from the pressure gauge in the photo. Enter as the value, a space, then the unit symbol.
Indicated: 9 bar
